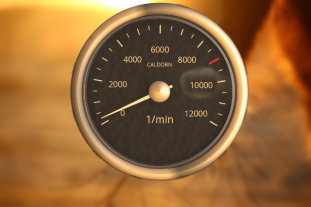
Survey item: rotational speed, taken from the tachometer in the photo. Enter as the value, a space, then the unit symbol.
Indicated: 250 rpm
